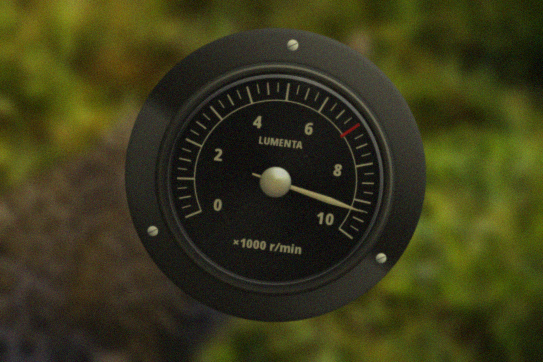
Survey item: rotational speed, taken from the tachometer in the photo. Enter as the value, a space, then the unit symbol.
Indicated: 9250 rpm
